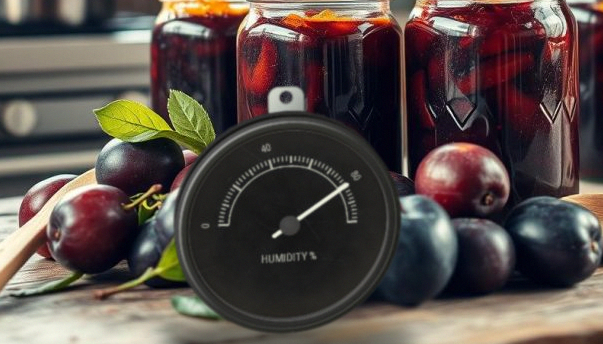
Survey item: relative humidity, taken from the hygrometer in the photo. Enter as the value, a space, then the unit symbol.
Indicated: 80 %
